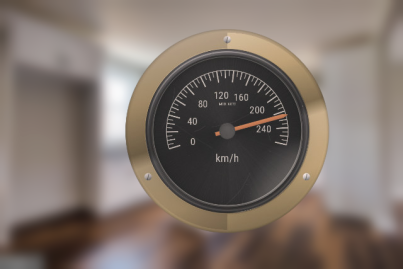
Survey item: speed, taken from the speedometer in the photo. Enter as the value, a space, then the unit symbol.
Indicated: 225 km/h
